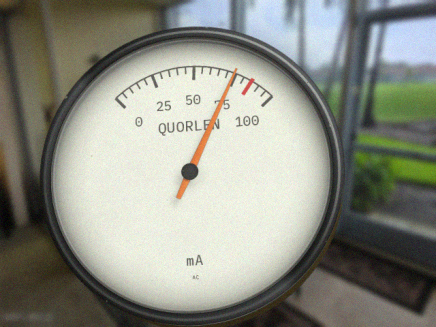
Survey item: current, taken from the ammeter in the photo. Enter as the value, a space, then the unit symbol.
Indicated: 75 mA
